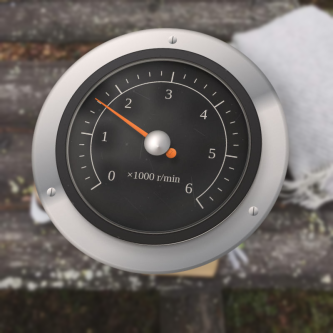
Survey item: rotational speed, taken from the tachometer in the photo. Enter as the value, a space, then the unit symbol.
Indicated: 1600 rpm
